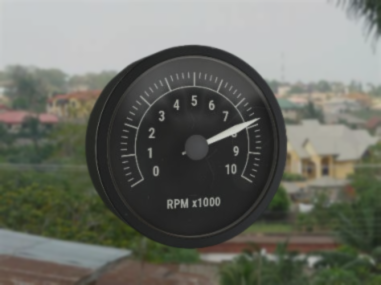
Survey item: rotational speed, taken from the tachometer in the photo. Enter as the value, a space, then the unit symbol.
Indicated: 7800 rpm
